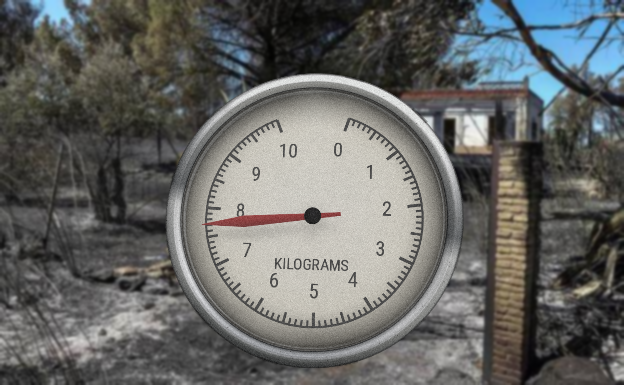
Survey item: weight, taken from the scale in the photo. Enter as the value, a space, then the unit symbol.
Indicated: 7.7 kg
